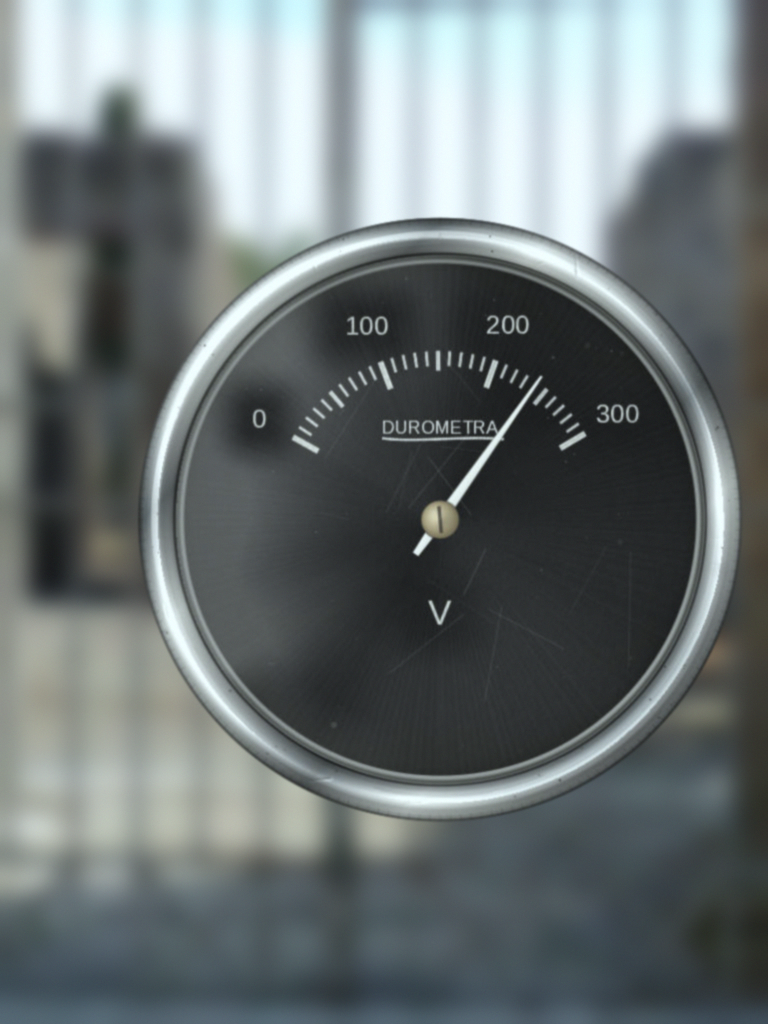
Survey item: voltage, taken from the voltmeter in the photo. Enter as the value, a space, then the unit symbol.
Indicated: 240 V
